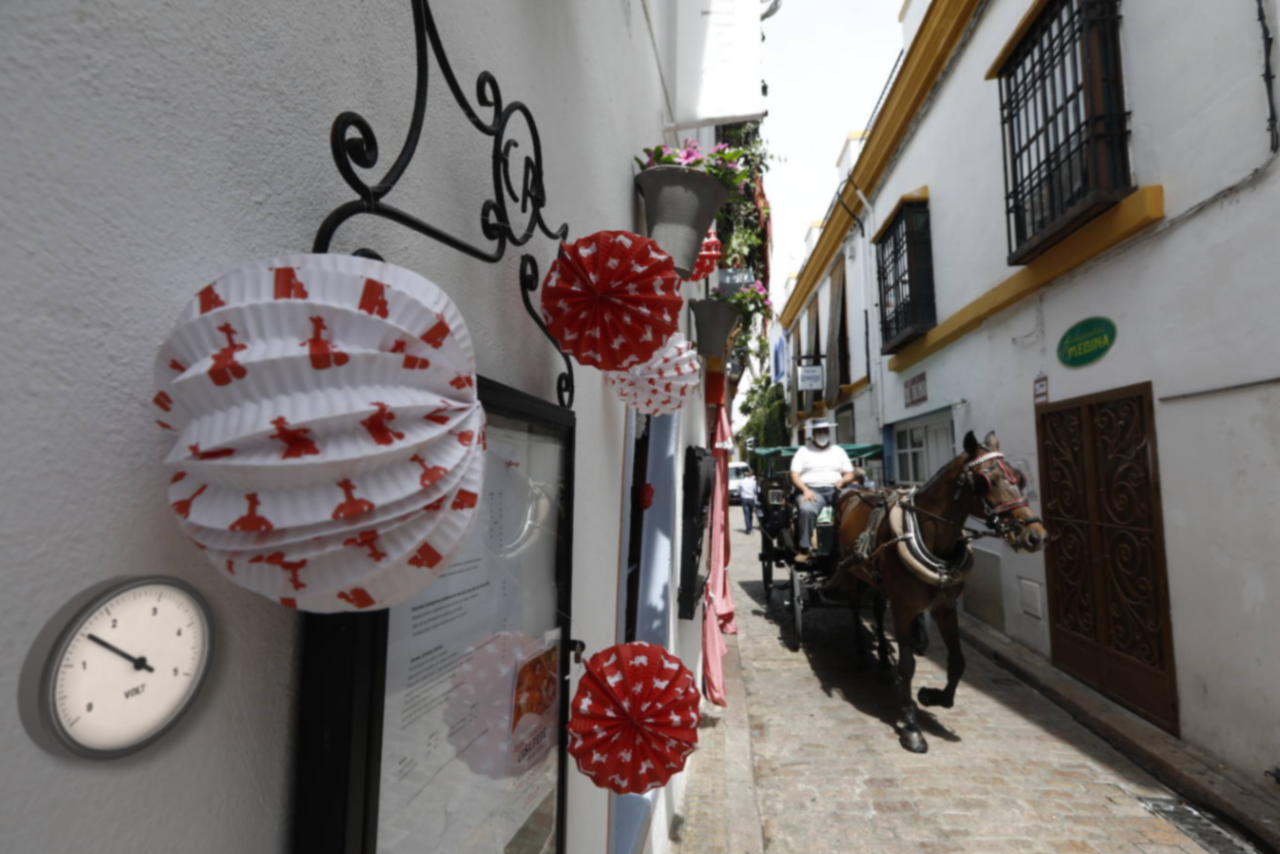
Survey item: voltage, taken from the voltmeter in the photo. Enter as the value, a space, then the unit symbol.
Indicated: 1.5 V
